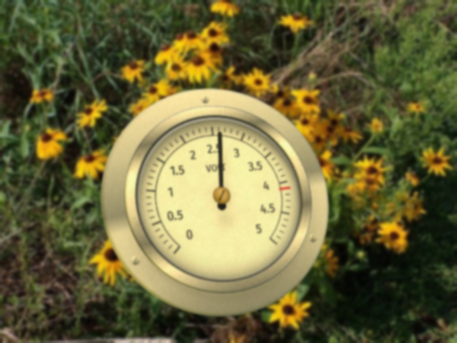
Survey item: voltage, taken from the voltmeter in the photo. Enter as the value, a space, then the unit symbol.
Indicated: 2.6 V
